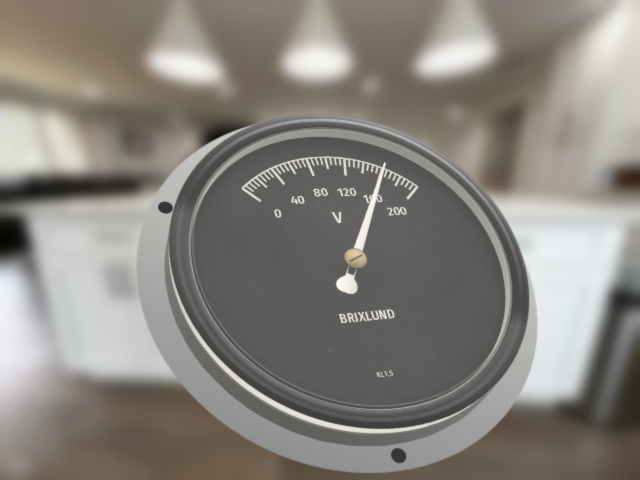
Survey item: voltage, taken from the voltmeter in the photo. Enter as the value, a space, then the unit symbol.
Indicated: 160 V
